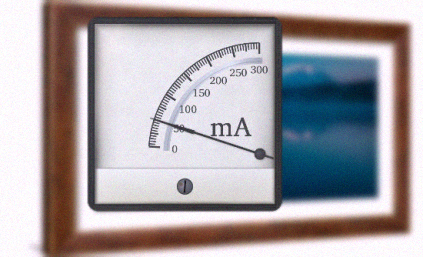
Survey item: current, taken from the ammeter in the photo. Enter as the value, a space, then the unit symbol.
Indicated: 50 mA
